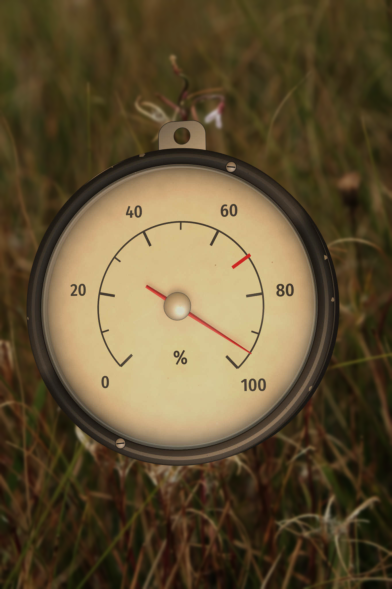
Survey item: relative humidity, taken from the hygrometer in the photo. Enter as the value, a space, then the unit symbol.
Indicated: 95 %
